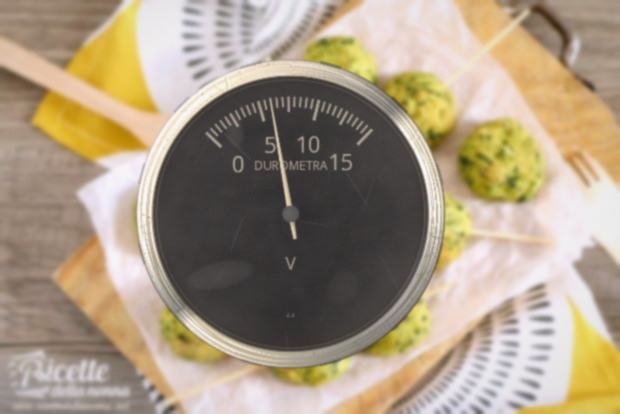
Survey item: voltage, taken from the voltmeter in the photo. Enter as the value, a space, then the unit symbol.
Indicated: 6 V
